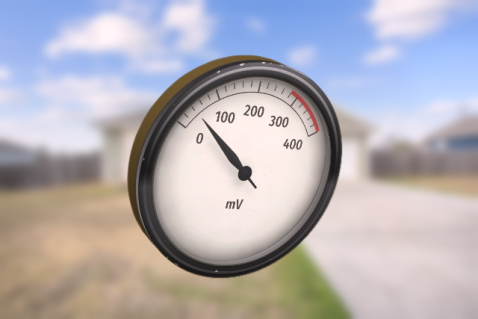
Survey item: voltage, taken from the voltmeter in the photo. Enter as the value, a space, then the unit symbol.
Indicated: 40 mV
